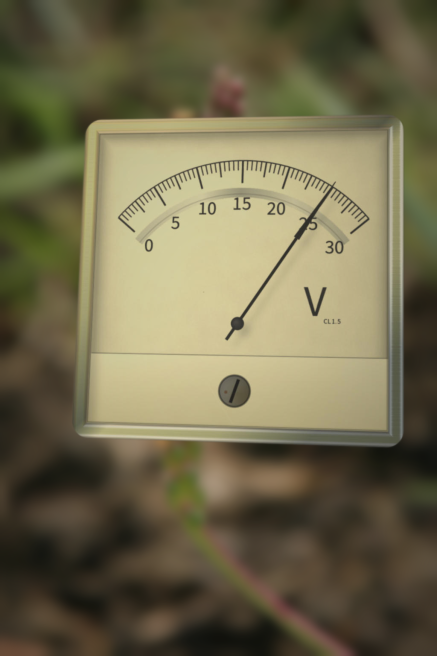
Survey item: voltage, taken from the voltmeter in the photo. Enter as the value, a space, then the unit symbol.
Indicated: 25 V
